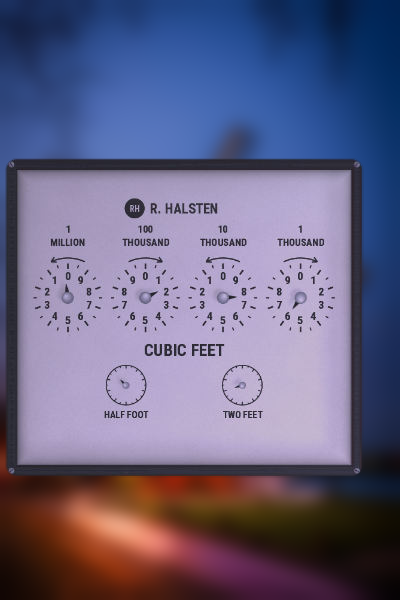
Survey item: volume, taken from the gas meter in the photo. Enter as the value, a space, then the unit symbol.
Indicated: 17600 ft³
